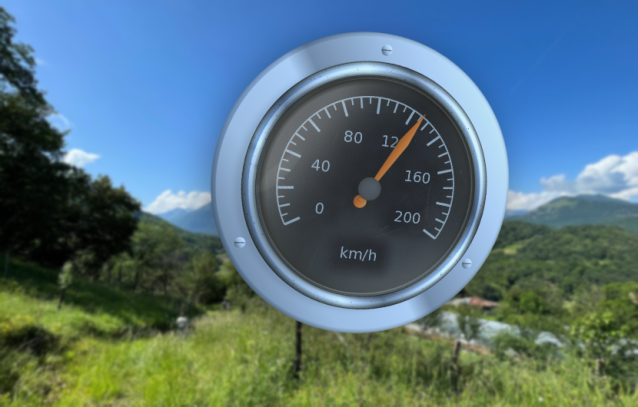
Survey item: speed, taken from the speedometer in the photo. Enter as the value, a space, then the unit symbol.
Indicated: 125 km/h
